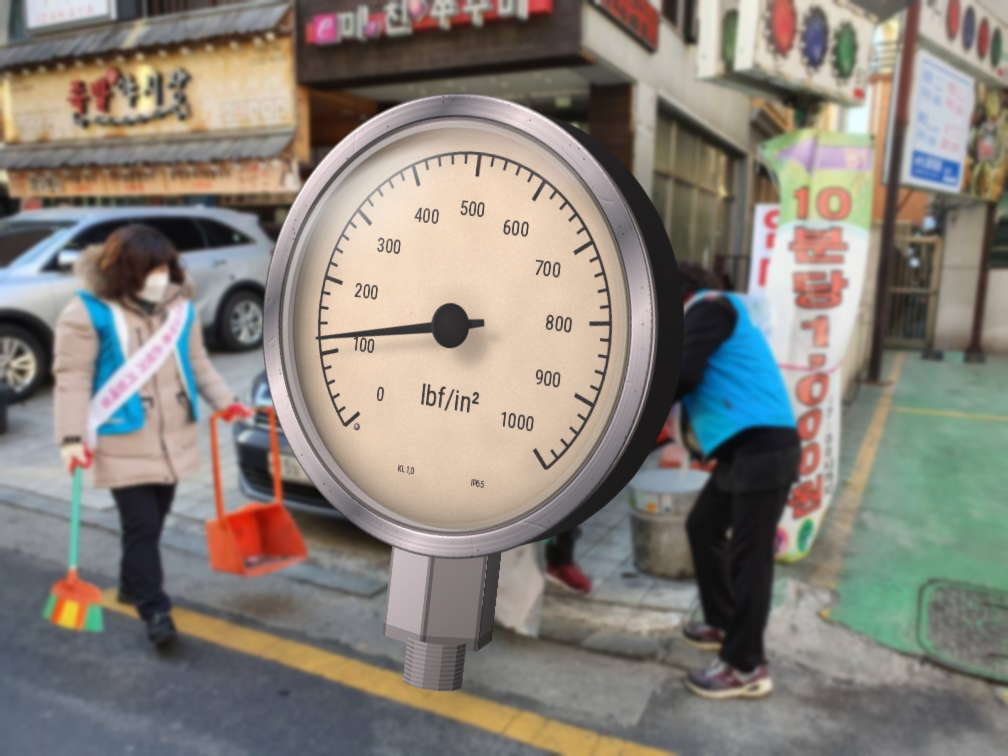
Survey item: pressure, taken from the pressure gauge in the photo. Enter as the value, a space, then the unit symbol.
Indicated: 120 psi
